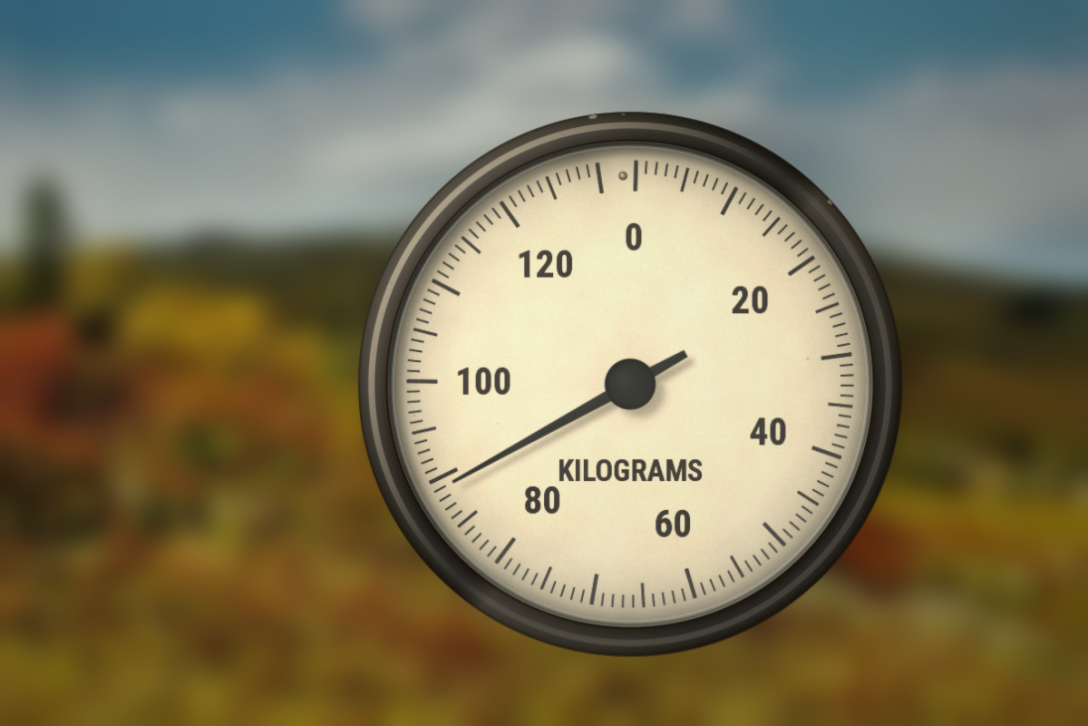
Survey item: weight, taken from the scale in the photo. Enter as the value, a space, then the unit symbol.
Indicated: 89 kg
